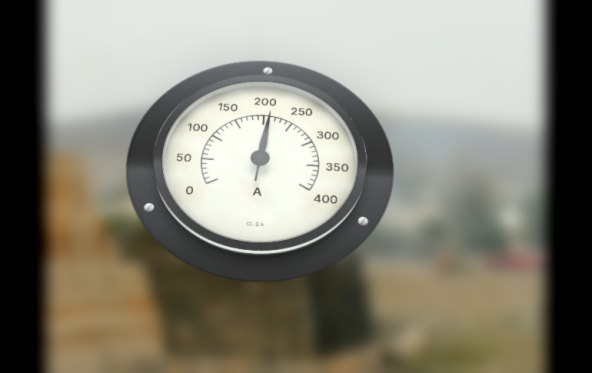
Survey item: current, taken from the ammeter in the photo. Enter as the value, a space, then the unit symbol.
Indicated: 210 A
